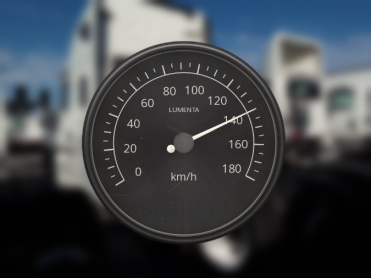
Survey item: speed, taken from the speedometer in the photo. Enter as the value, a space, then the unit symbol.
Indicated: 140 km/h
